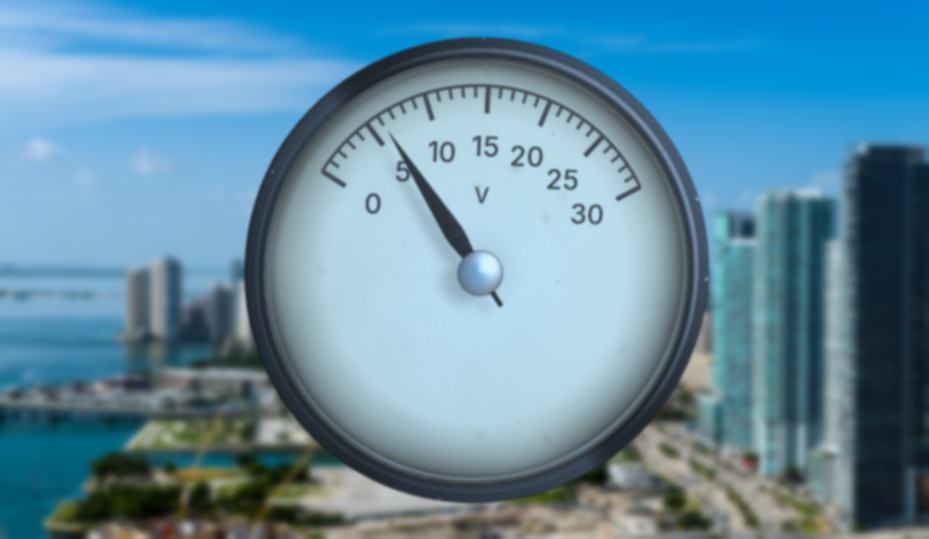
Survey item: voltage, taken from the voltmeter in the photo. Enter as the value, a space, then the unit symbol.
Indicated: 6 V
